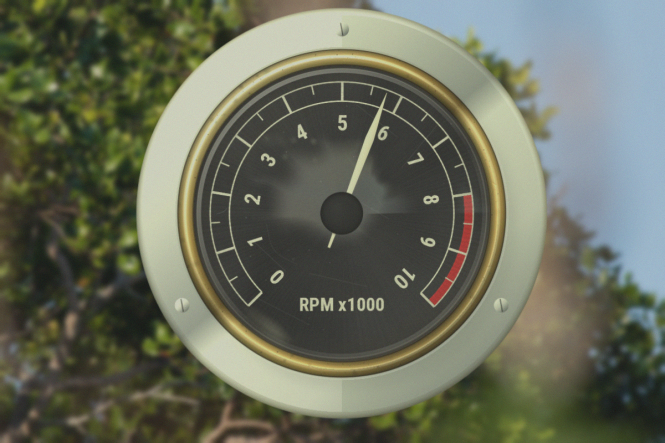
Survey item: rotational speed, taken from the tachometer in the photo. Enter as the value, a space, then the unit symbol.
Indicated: 5750 rpm
